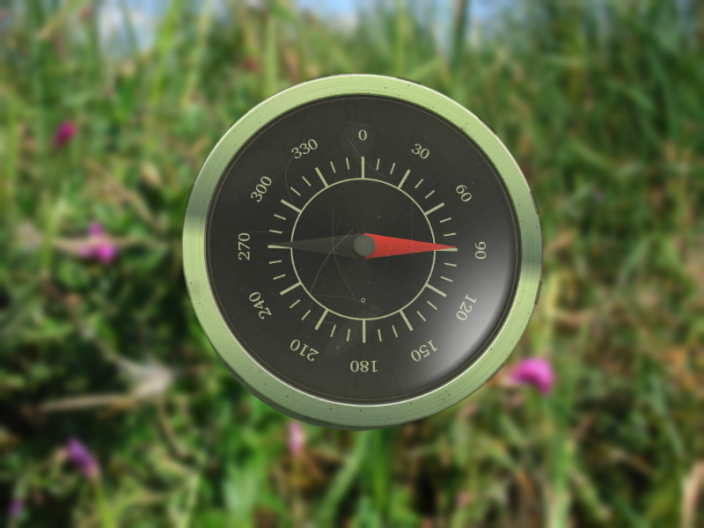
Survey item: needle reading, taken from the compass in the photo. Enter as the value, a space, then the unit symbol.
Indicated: 90 °
